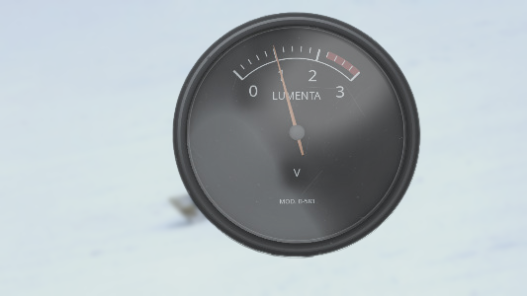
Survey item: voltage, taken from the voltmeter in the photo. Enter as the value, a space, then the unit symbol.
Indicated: 1 V
